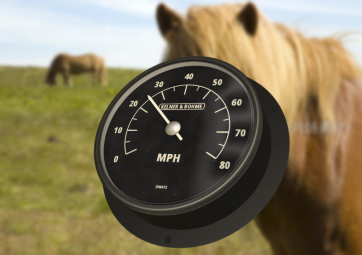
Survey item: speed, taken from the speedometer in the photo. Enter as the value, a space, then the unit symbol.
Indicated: 25 mph
